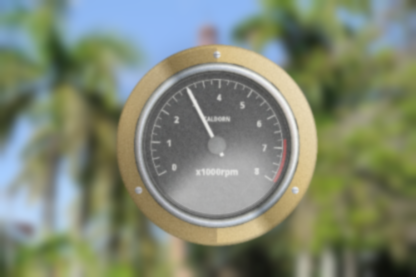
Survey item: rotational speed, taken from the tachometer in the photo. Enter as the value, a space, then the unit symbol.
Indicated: 3000 rpm
